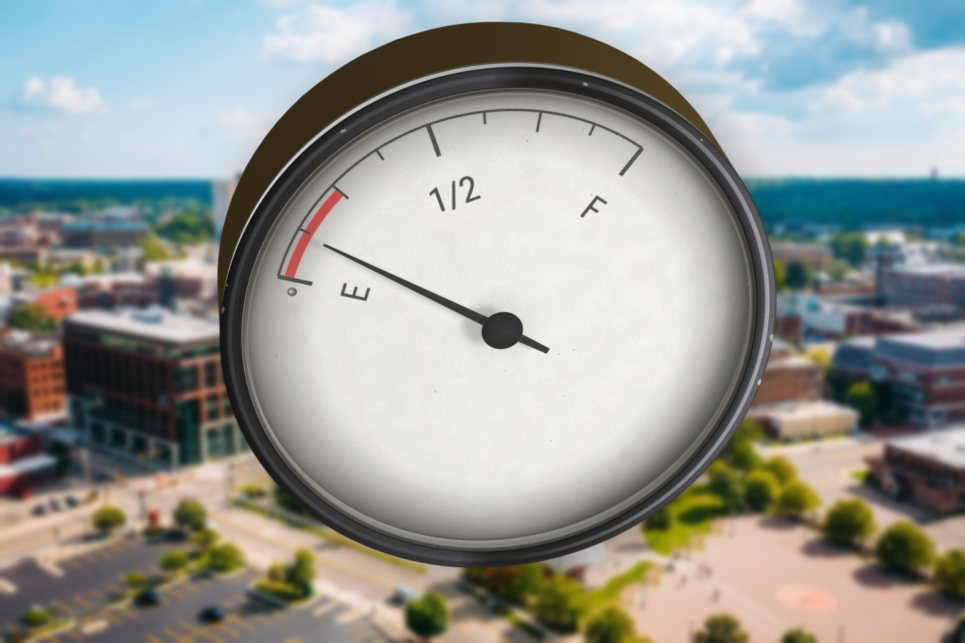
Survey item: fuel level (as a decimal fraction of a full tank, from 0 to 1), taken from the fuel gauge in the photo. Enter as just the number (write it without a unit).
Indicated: 0.125
